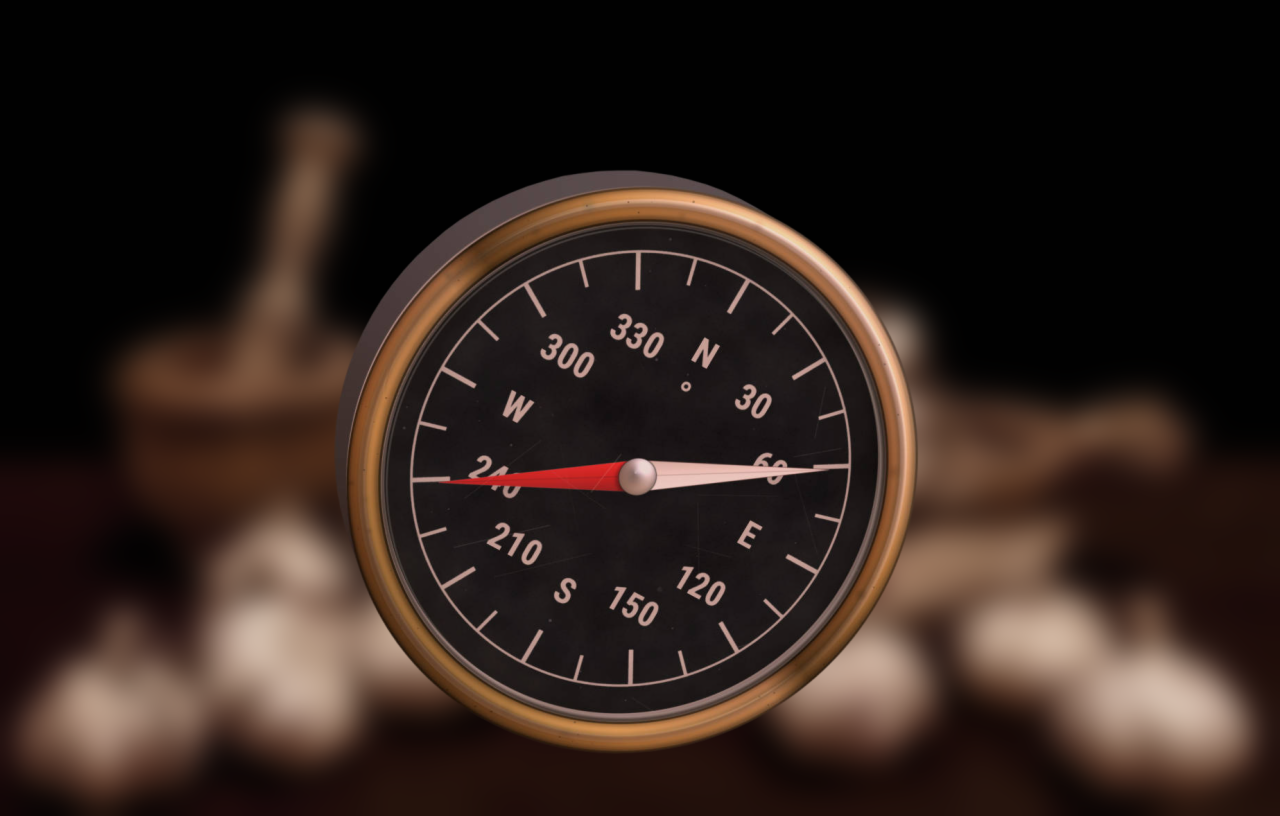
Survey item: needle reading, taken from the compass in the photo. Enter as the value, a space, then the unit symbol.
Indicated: 240 °
